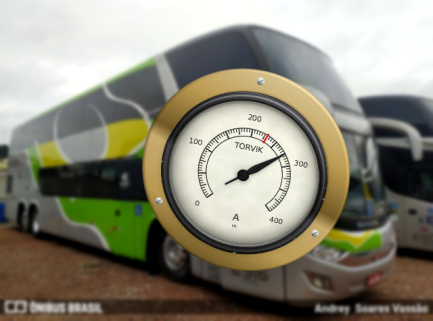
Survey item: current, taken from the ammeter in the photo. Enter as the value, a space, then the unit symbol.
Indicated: 275 A
